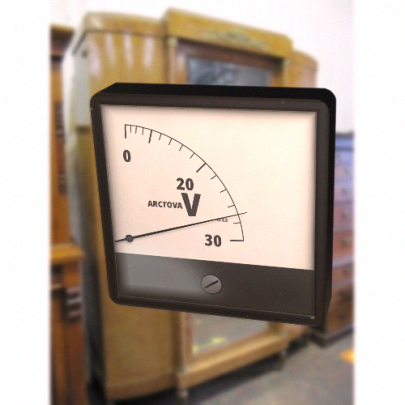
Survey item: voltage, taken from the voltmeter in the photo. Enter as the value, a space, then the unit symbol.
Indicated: 27 V
